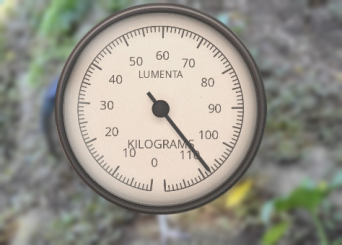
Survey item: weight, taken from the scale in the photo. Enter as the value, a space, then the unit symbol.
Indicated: 108 kg
